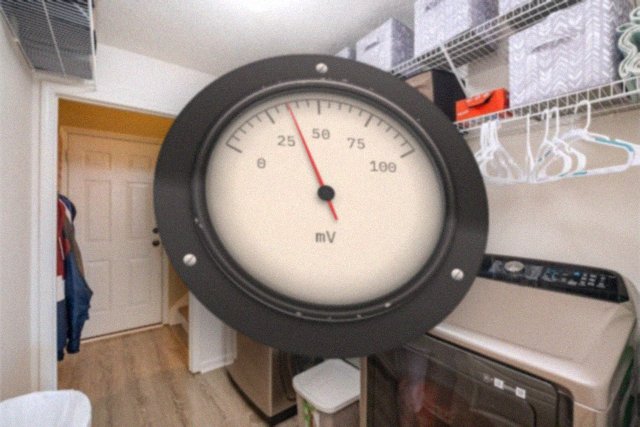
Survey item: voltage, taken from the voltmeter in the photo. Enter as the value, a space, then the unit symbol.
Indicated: 35 mV
